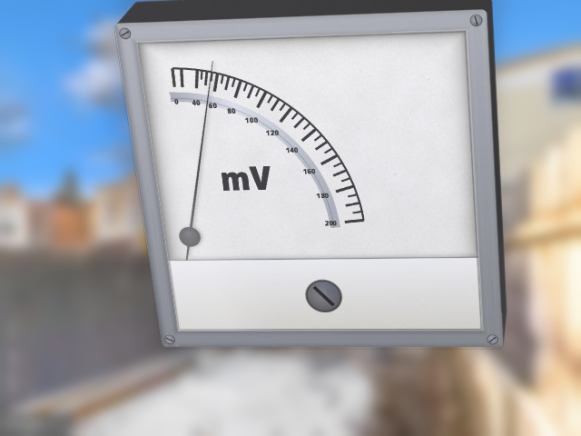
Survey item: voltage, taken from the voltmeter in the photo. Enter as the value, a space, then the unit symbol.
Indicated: 55 mV
